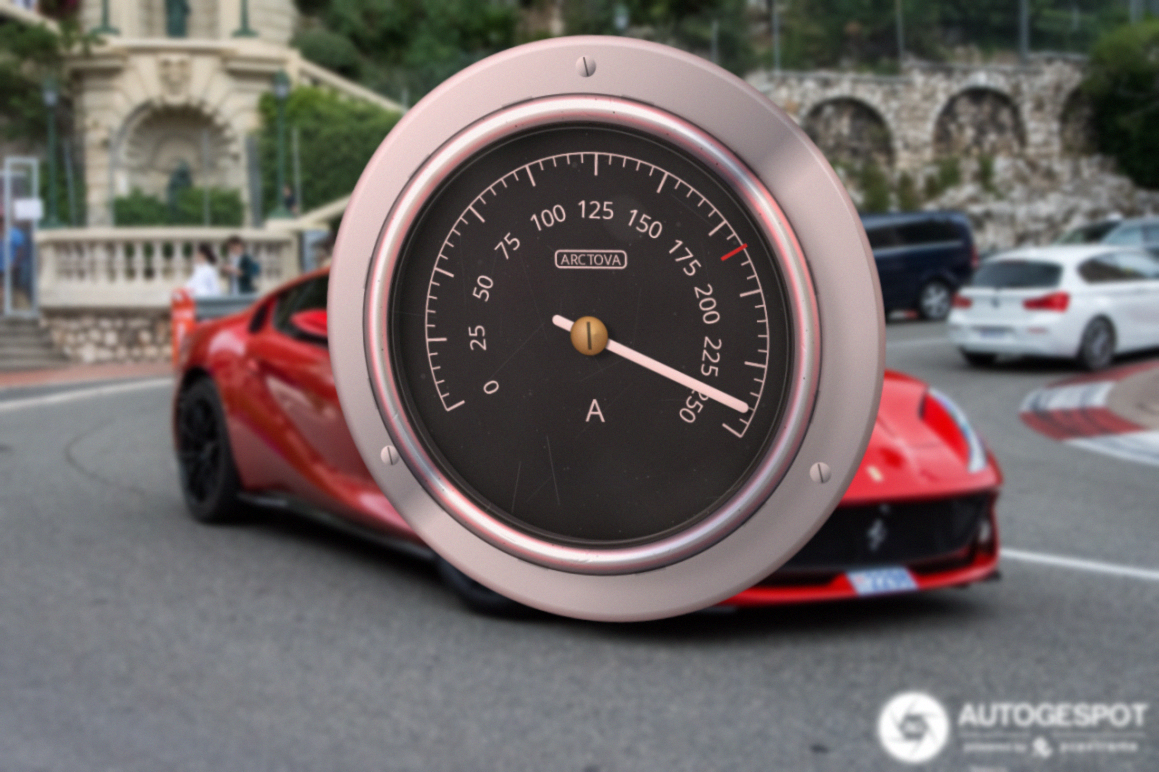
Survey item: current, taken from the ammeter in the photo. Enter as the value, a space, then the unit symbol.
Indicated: 240 A
